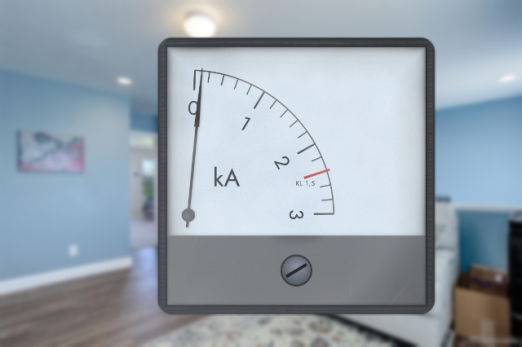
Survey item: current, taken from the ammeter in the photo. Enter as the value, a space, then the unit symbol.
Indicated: 0.1 kA
